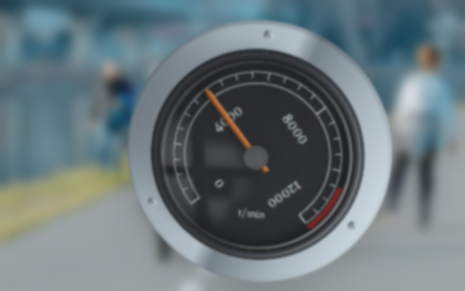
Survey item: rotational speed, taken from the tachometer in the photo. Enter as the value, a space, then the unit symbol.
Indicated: 4000 rpm
